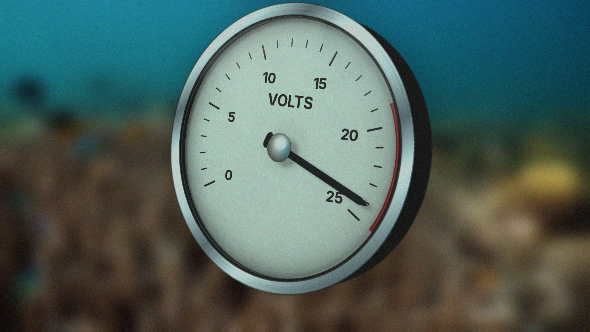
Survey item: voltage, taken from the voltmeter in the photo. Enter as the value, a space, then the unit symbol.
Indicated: 24 V
